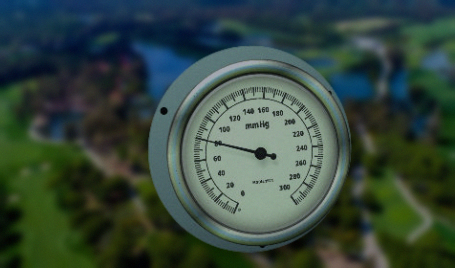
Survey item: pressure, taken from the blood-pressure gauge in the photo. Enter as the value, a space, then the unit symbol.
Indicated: 80 mmHg
